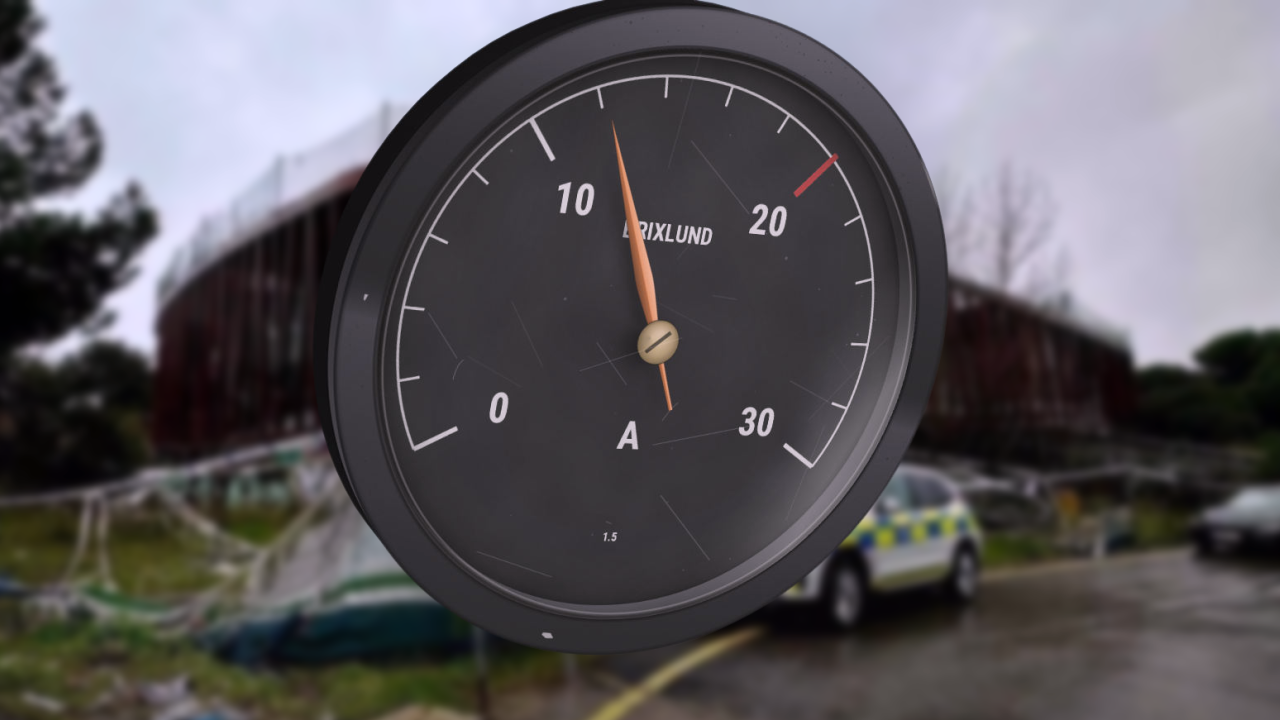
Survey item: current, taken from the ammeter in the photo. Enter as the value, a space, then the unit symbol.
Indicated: 12 A
